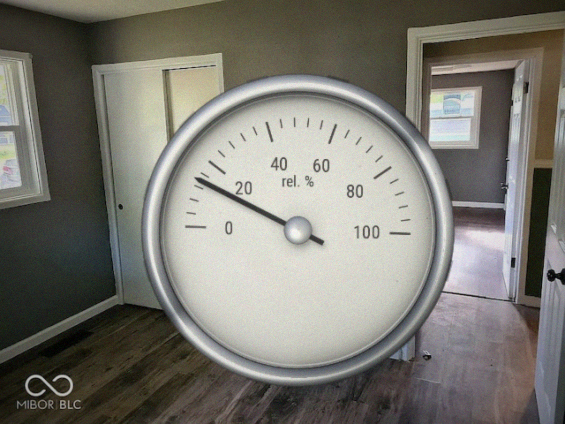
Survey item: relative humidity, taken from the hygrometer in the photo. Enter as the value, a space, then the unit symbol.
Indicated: 14 %
